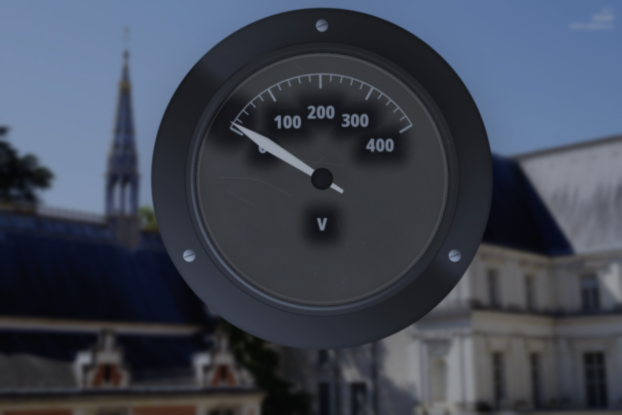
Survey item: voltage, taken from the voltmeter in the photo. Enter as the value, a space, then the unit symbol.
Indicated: 10 V
